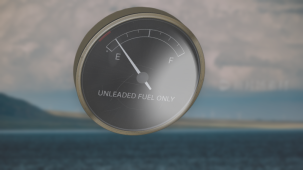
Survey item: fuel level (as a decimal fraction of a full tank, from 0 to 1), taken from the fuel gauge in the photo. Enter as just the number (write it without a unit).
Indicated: 0.125
